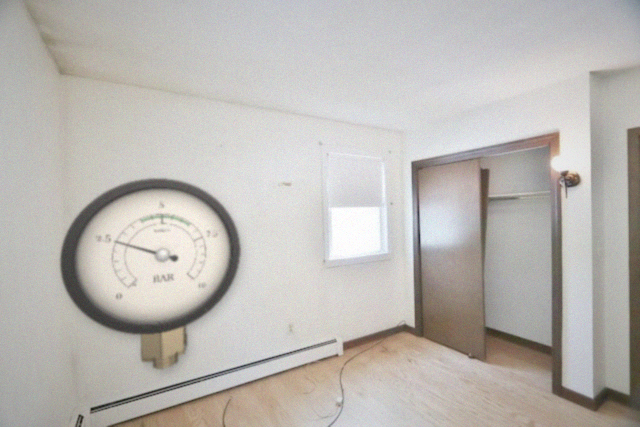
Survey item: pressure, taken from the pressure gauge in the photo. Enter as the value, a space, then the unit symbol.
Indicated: 2.5 bar
